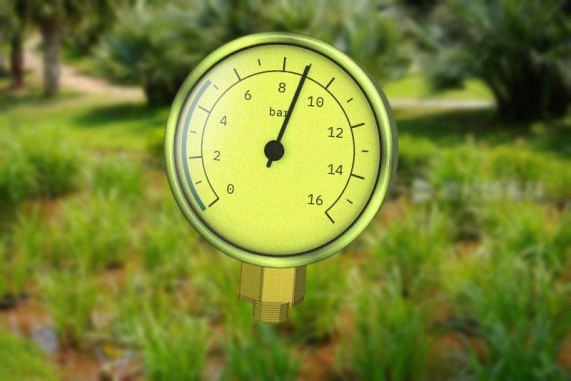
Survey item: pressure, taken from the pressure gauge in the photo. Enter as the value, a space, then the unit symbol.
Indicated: 9 bar
